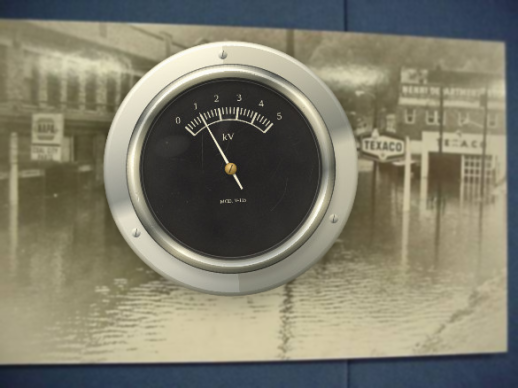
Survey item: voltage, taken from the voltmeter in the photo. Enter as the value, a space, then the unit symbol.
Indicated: 1 kV
